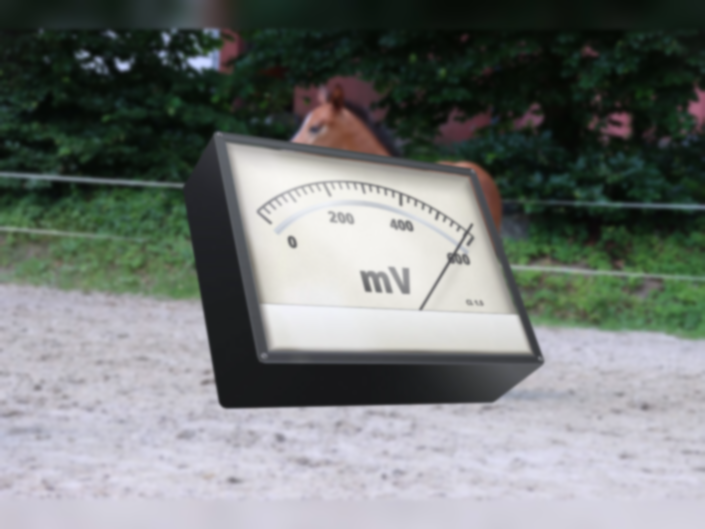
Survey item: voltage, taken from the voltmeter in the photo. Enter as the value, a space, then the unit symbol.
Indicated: 580 mV
